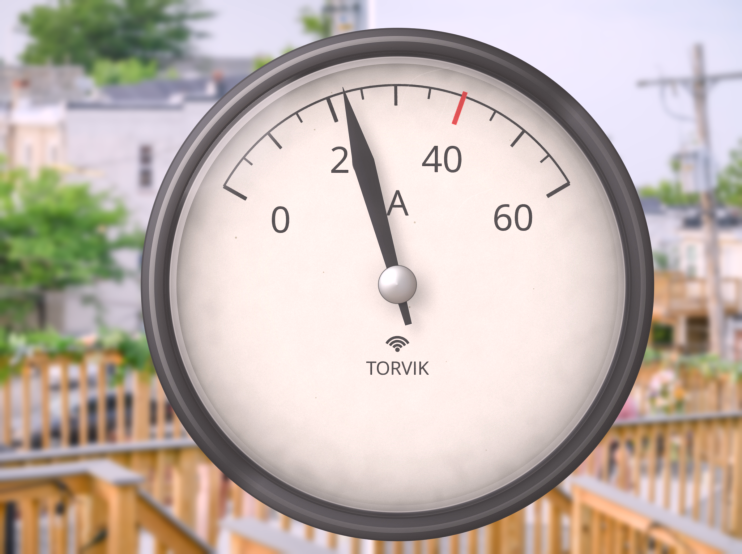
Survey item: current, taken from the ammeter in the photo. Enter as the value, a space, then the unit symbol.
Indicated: 22.5 A
